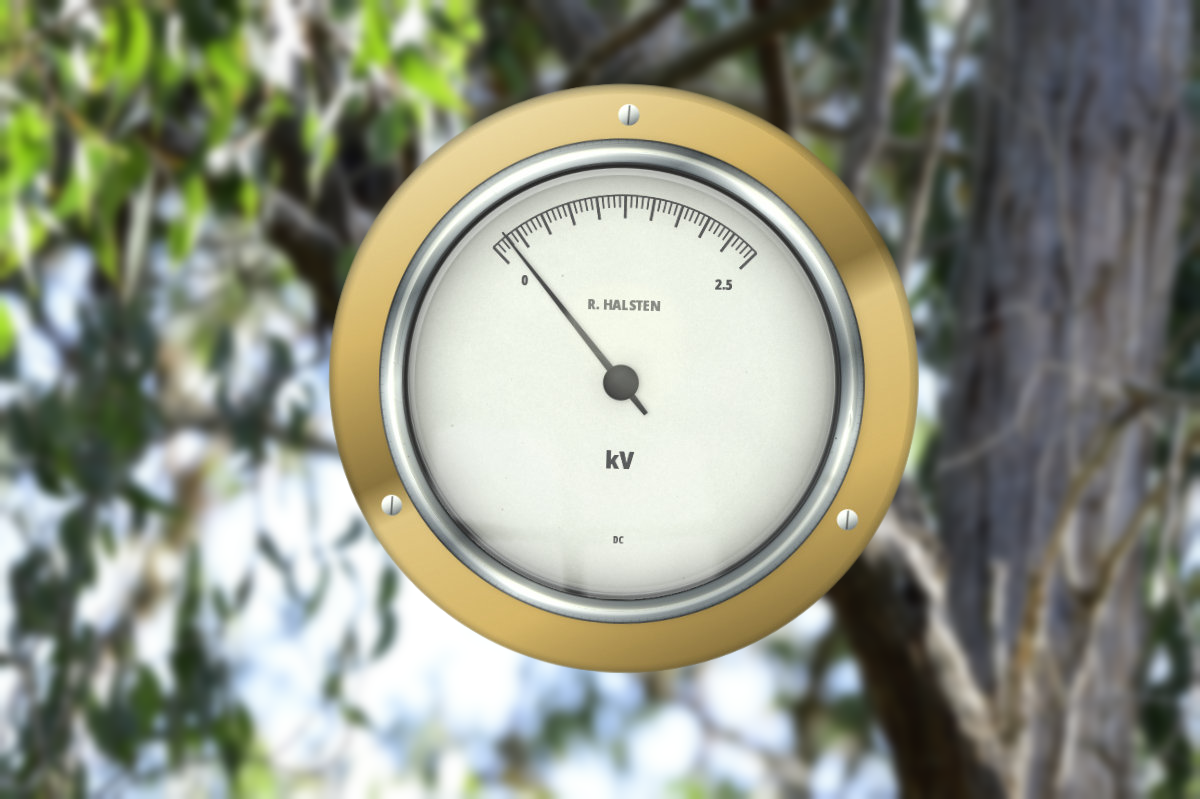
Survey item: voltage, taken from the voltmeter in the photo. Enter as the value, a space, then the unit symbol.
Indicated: 0.15 kV
